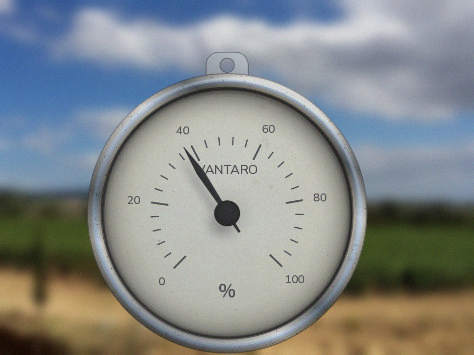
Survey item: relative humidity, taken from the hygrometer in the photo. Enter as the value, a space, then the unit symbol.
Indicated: 38 %
